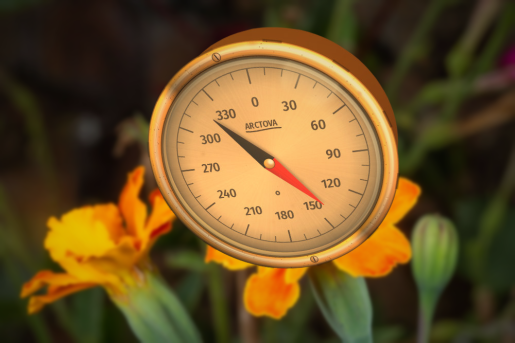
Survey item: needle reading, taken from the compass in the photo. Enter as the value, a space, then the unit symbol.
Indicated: 140 °
